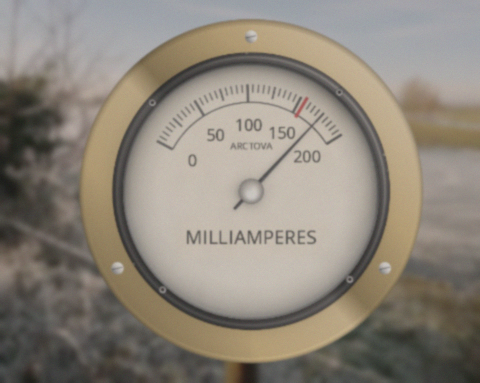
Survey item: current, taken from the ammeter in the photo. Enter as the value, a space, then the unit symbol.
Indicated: 175 mA
